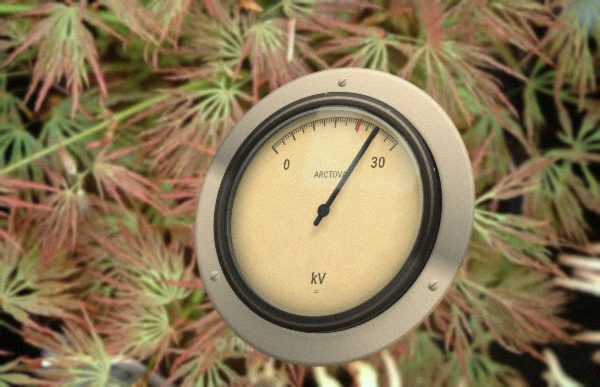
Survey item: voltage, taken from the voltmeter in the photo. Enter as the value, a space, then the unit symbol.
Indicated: 25 kV
